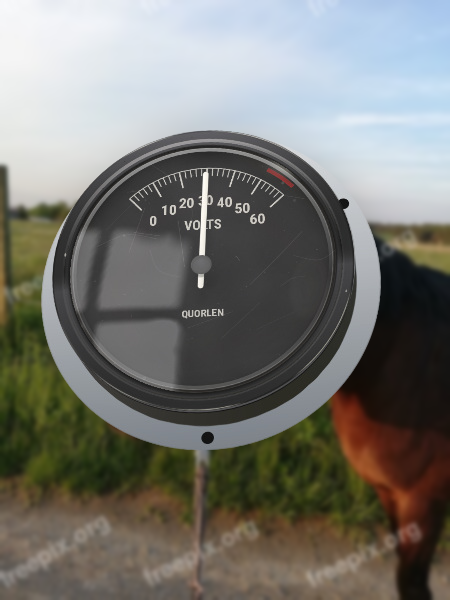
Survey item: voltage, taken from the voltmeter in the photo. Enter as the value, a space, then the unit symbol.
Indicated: 30 V
